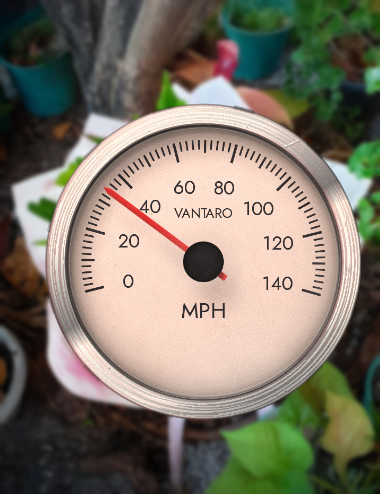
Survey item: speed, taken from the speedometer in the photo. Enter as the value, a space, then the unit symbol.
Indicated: 34 mph
